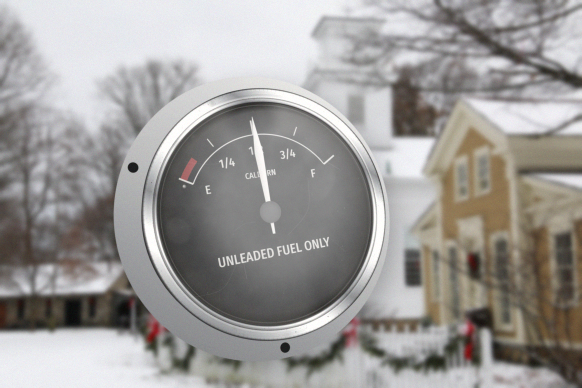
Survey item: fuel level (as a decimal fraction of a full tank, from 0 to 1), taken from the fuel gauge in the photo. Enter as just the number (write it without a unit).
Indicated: 0.5
